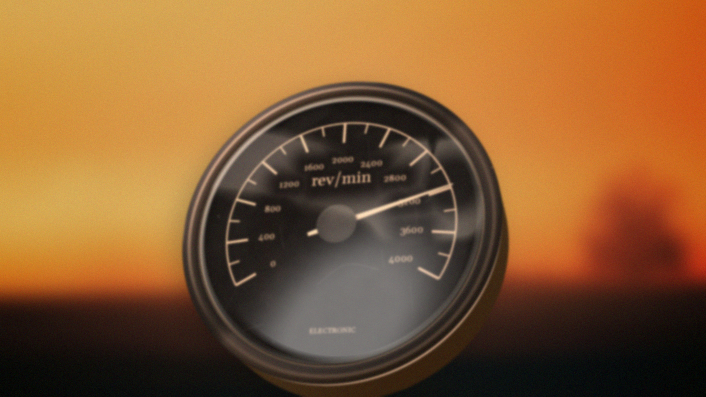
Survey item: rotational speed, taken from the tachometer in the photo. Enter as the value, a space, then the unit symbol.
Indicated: 3200 rpm
